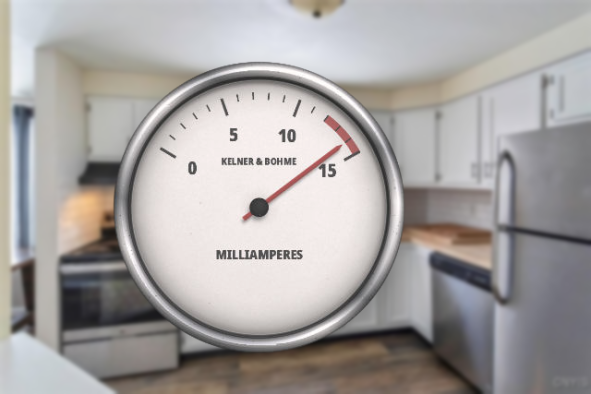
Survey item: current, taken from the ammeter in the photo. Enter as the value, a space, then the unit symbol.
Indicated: 14 mA
